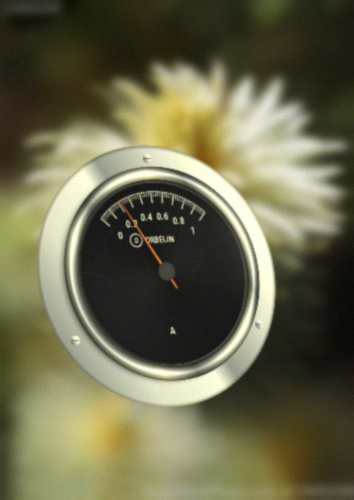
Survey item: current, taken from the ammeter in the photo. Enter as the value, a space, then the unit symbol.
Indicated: 0.2 A
